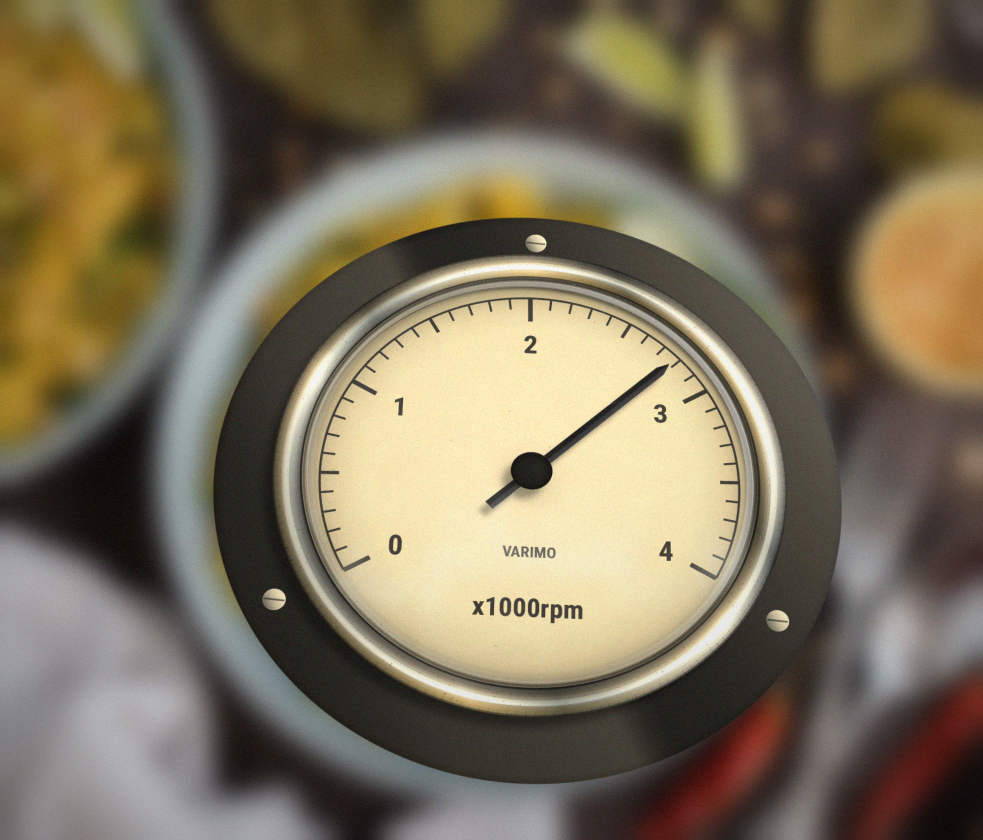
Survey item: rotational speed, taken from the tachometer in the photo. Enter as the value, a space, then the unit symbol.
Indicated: 2800 rpm
